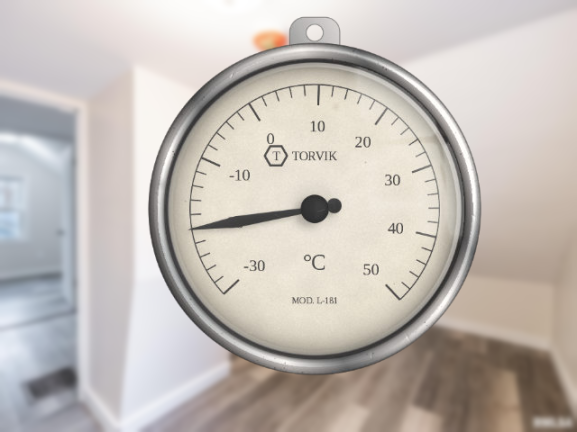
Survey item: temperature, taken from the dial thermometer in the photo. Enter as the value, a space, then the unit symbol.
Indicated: -20 °C
